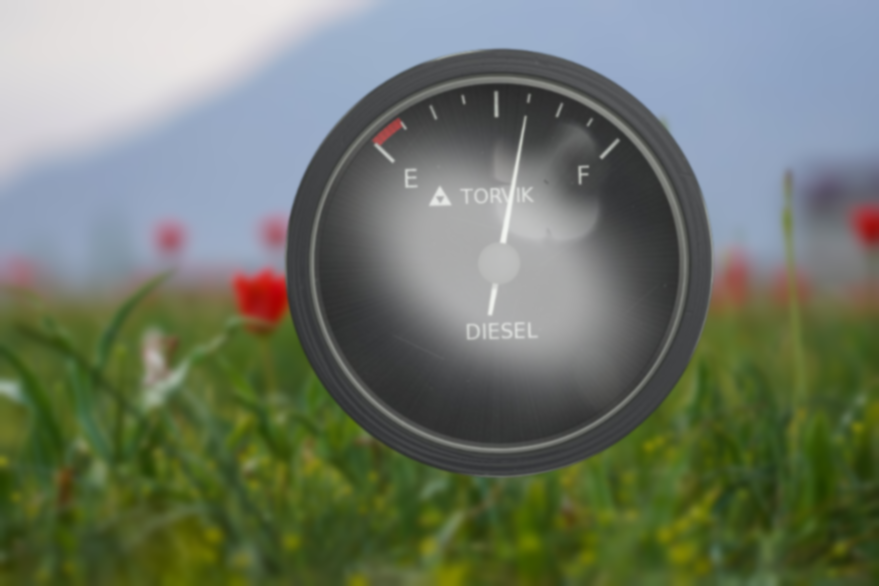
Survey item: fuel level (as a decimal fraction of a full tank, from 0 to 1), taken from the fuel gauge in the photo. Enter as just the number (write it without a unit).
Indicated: 0.625
